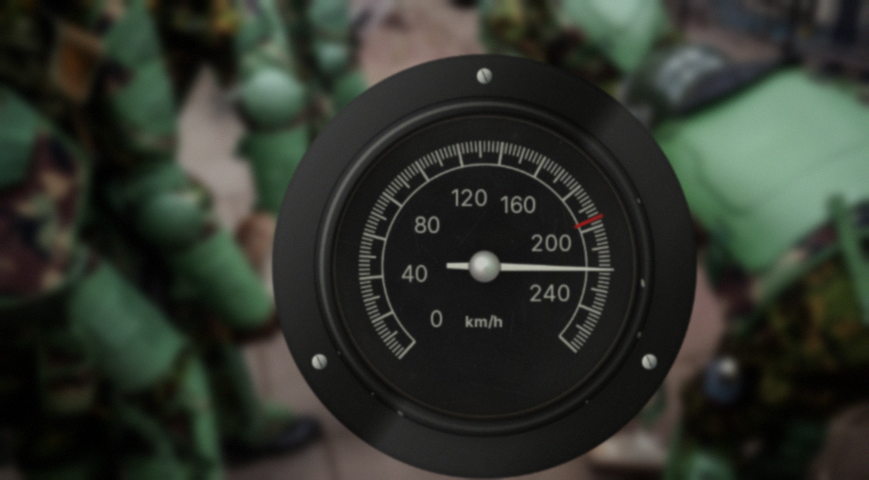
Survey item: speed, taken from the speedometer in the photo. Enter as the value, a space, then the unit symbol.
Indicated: 220 km/h
